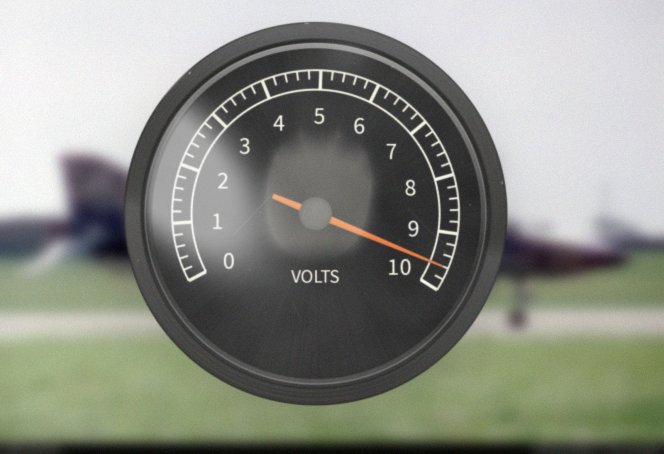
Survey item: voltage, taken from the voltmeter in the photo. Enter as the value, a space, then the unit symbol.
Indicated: 9.6 V
